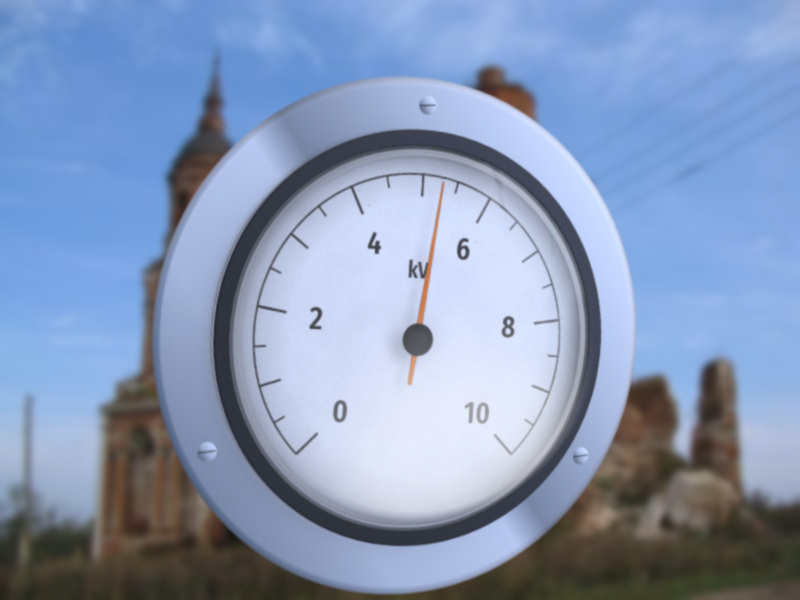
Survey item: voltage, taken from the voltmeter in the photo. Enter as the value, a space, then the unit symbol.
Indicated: 5.25 kV
